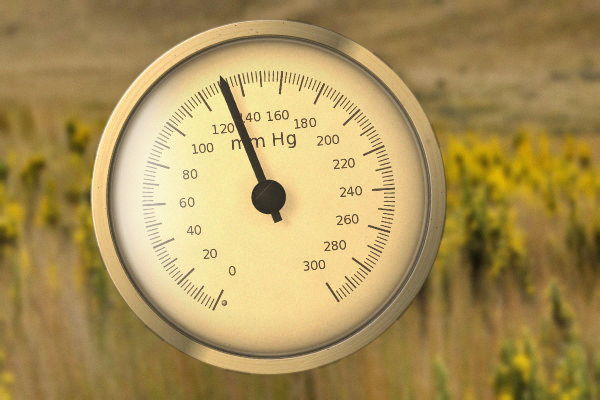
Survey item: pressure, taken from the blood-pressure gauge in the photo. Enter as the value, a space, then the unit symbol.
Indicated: 132 mmHg
